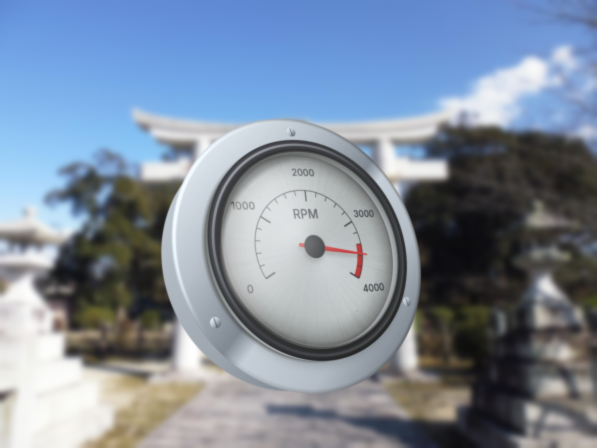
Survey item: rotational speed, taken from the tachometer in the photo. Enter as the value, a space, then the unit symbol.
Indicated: 3600 rpm
